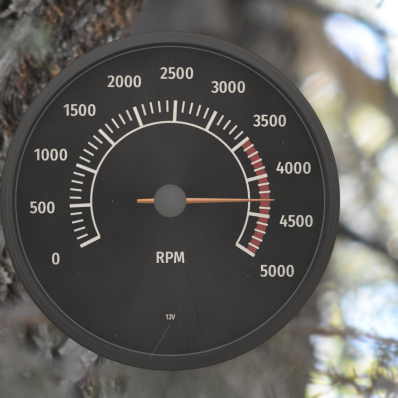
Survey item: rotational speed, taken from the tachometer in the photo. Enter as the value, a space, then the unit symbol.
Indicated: 4300 rpm
